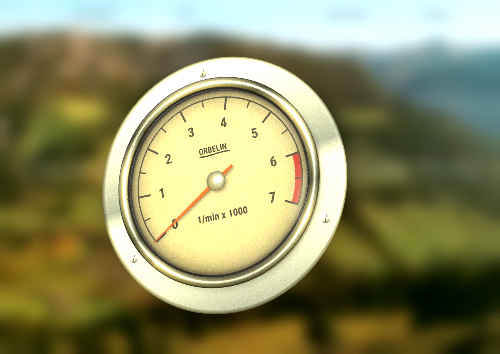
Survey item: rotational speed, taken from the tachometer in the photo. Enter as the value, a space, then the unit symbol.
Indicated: 0 rpm
